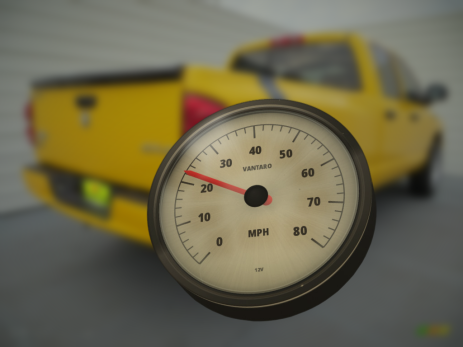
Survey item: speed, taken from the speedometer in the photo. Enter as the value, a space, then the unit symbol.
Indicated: 22 mph
